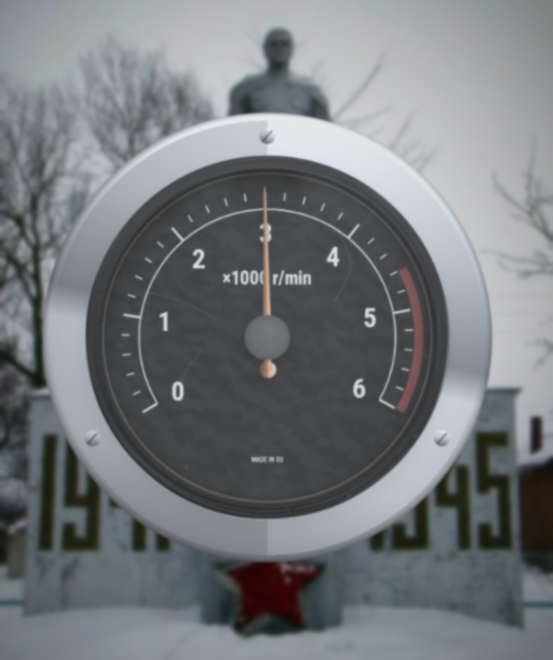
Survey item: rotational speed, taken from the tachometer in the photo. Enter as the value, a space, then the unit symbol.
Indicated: 3000 rpm
